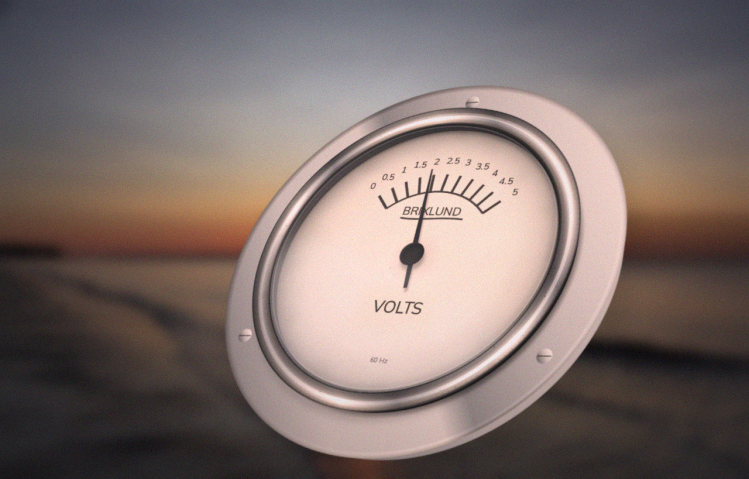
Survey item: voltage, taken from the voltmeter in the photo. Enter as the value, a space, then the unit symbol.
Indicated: 2 V
